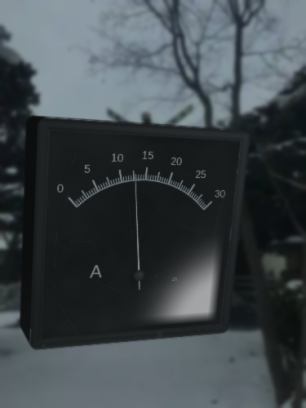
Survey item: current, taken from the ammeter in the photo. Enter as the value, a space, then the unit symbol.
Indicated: 12.5 A
